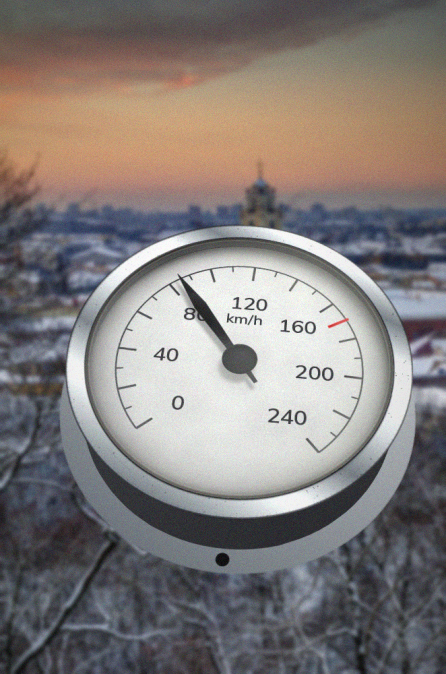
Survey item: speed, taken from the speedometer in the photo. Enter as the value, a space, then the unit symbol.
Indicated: 85 km/h
